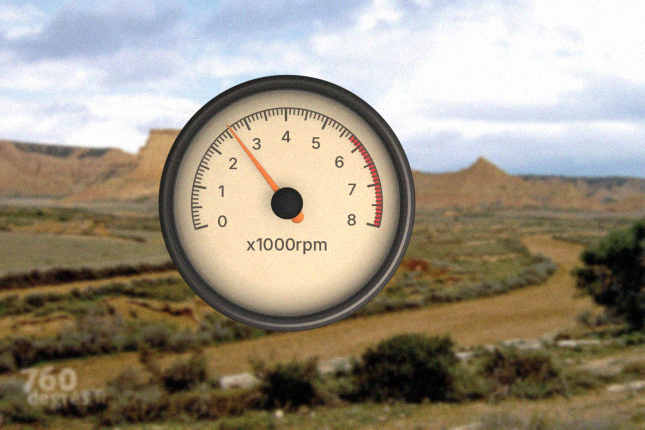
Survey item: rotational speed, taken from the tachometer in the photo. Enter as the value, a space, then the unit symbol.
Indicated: 2600 rpm
